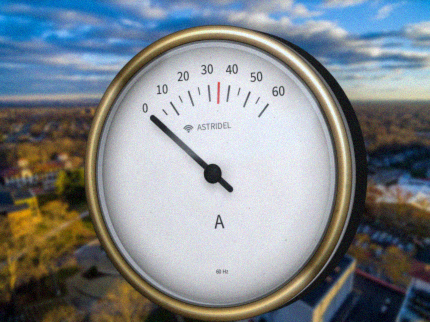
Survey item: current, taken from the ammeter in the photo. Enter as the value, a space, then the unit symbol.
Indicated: 0 A
